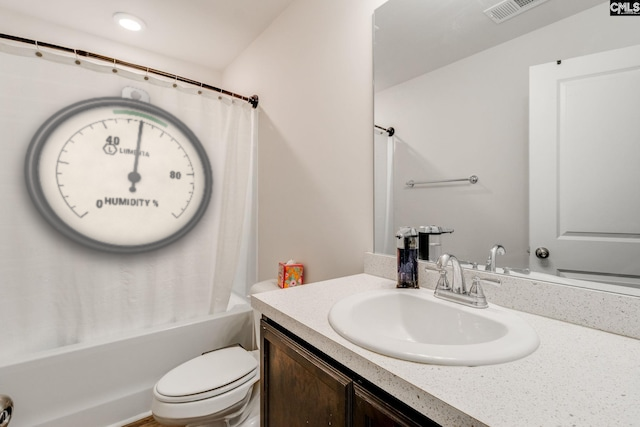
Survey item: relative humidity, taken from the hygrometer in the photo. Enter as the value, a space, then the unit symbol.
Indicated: 52 %
